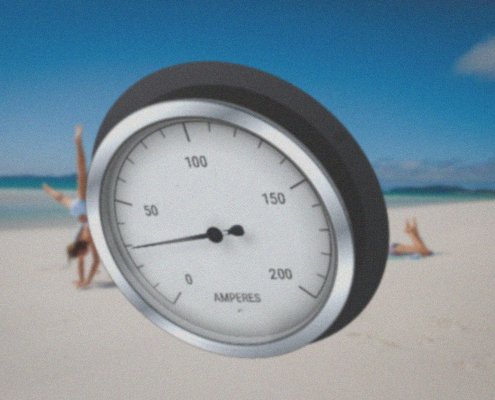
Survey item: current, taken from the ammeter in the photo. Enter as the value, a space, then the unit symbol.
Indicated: 30 A
